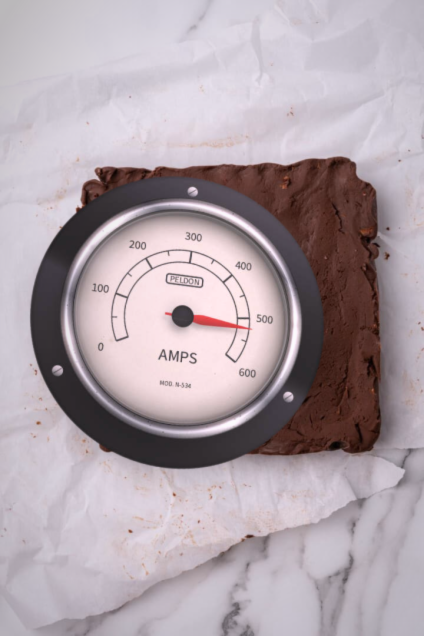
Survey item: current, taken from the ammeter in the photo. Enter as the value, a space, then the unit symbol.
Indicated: 525 A
